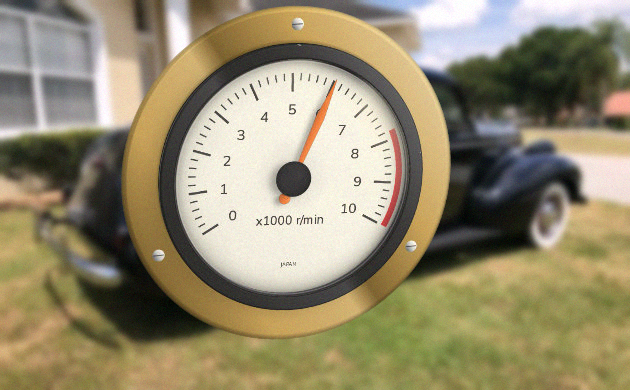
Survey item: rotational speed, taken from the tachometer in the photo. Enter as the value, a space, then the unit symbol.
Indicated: 6000 rpm
